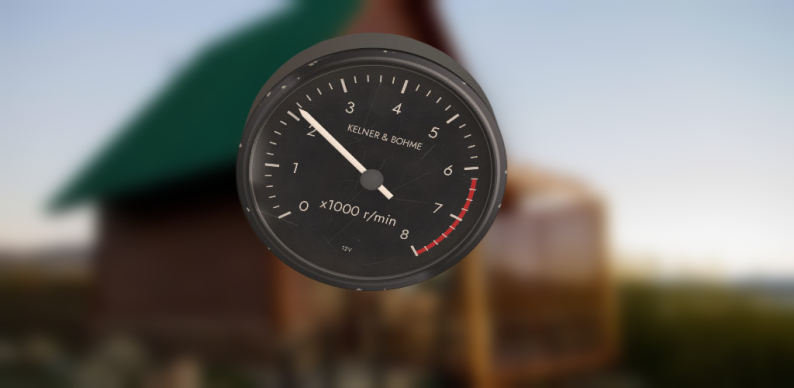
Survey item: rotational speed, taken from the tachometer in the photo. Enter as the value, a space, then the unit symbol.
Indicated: 2200 rpm
